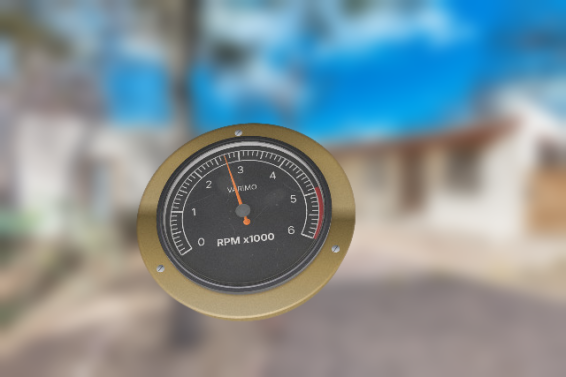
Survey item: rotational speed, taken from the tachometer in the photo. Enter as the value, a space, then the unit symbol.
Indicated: 2700 rpm
